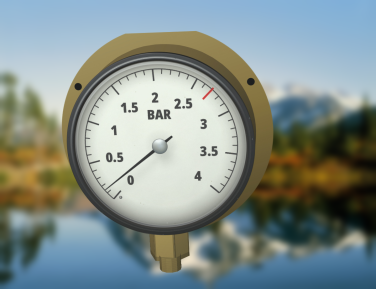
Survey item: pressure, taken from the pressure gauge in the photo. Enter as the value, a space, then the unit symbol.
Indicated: 0.15 bar
